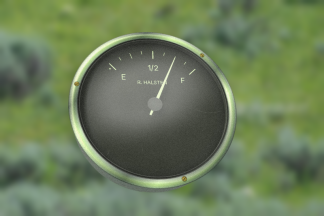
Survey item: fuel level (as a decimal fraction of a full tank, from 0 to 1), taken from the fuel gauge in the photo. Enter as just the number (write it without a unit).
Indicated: 0.75
